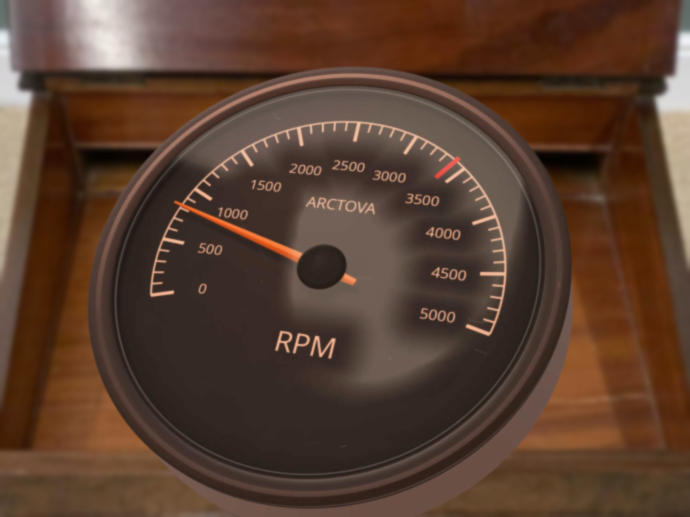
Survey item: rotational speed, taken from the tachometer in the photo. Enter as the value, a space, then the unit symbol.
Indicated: 800 rpm
